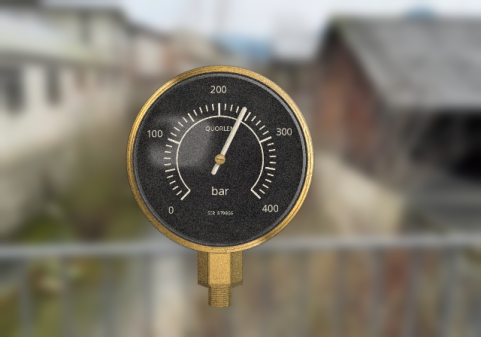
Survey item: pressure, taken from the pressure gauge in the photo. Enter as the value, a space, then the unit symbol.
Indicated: 240 bar
